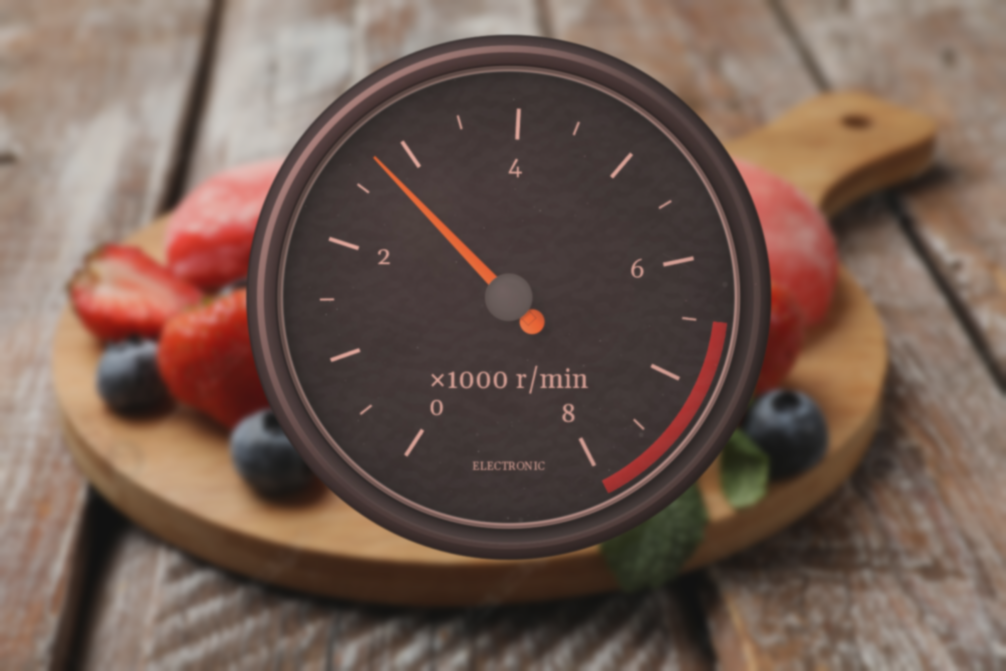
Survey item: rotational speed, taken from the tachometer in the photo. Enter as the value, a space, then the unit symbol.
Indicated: 2750 rpm
